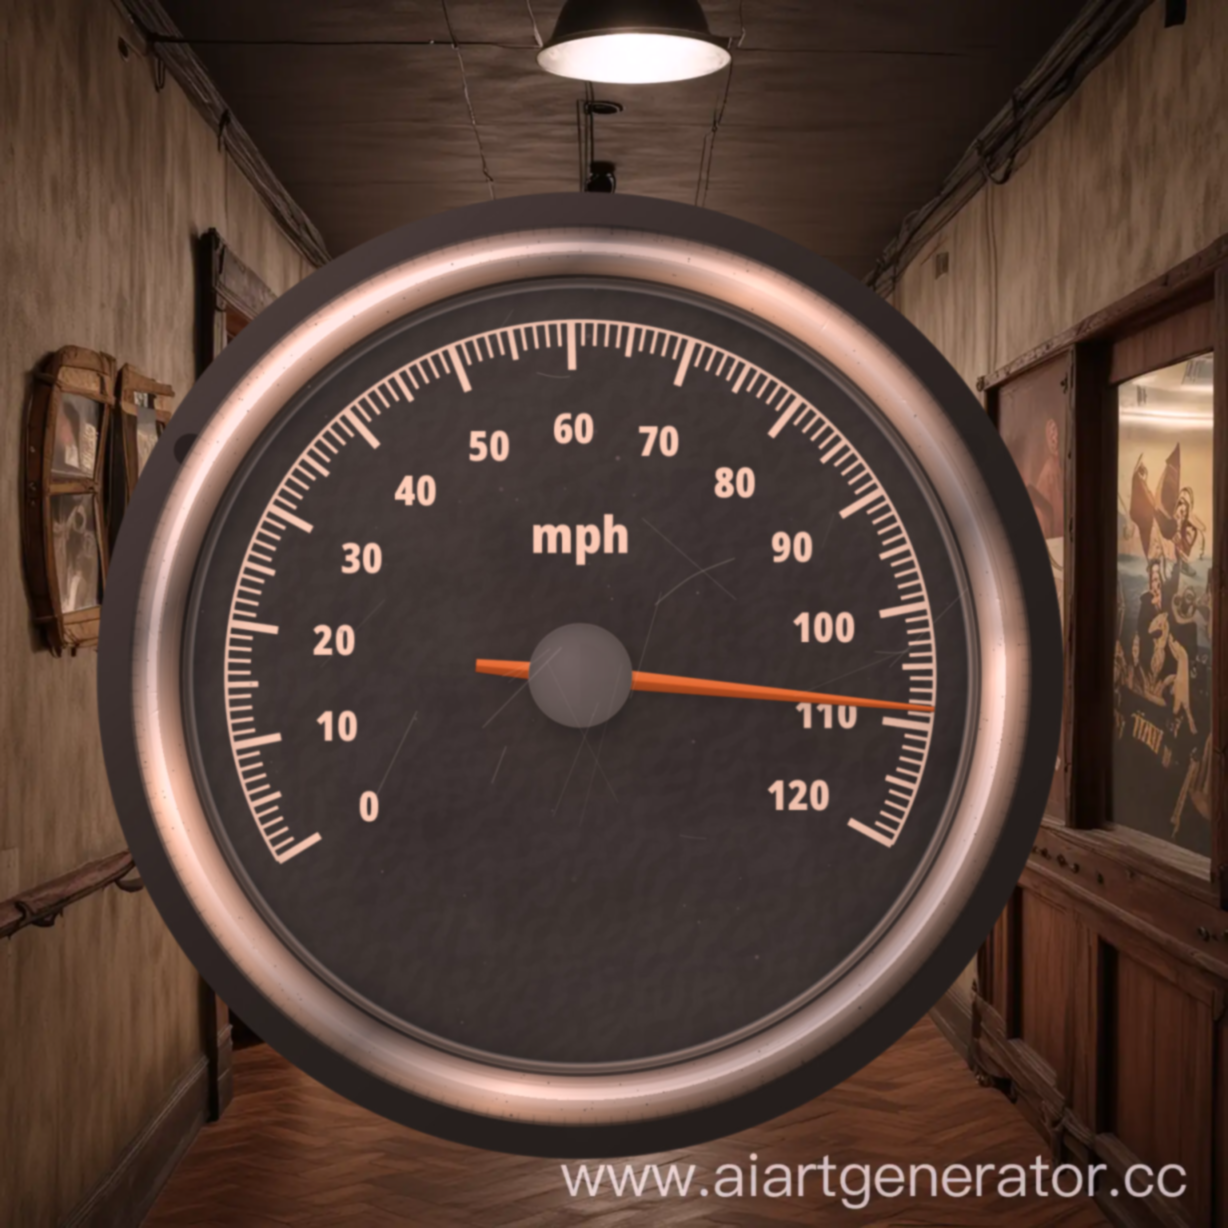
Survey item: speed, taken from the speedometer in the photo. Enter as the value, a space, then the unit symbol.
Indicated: 108.5 mph
